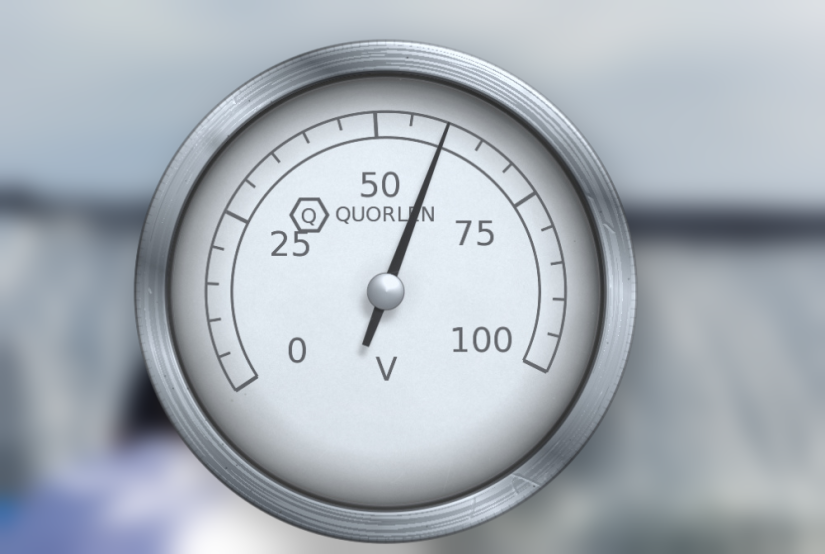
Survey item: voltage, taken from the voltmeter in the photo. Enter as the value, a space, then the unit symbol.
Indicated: 60 V
